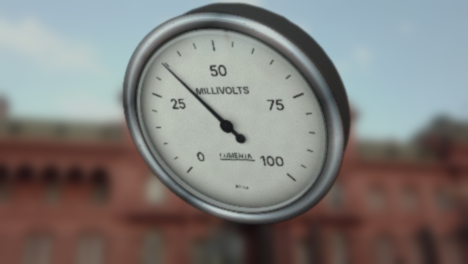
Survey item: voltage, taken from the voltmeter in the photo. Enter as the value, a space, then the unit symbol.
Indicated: 35 mV
